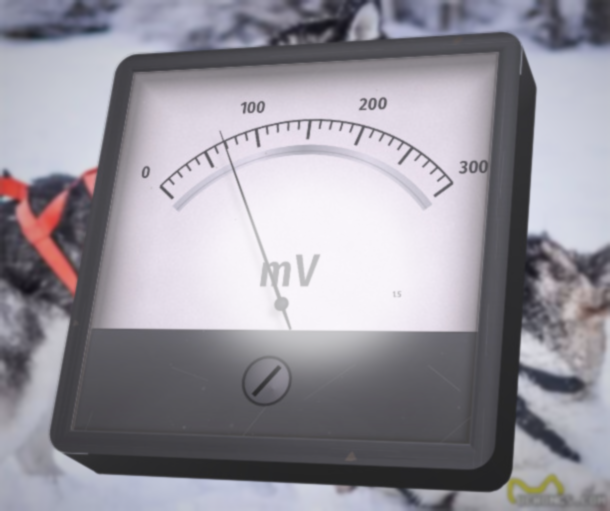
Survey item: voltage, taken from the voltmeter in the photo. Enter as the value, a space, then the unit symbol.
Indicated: 70 mV
